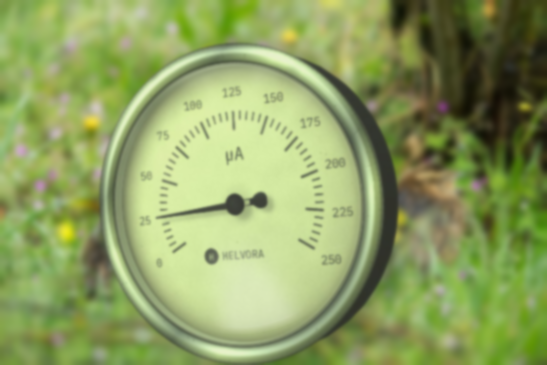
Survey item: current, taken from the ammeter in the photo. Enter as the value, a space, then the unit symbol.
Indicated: 25 µA
